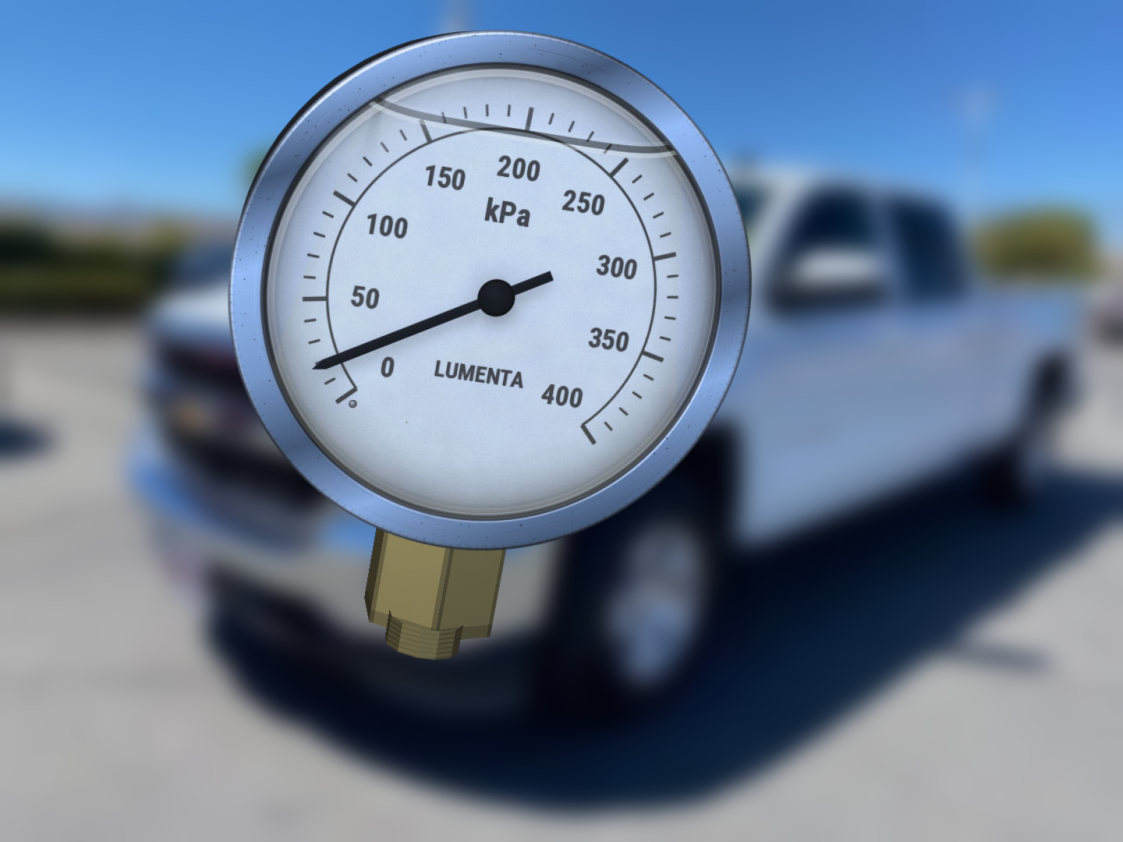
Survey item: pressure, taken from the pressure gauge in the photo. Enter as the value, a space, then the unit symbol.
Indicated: 20 kPa
